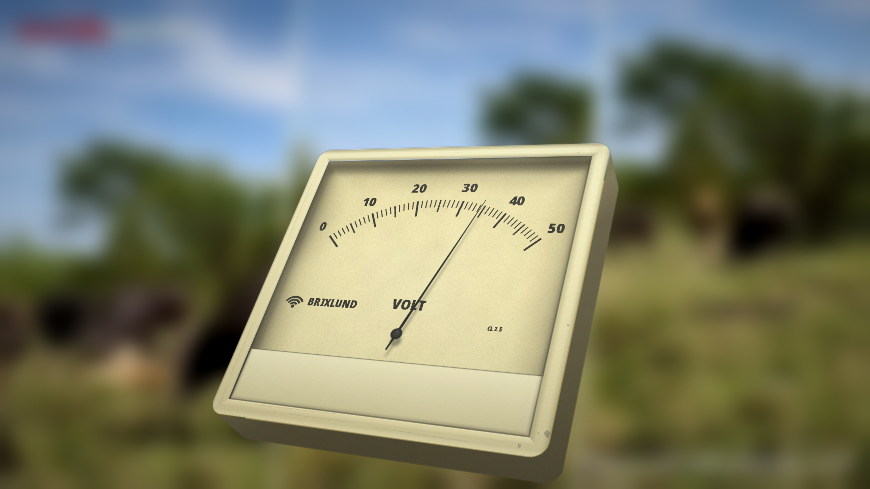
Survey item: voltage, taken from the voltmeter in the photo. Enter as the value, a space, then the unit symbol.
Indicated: 35 V
